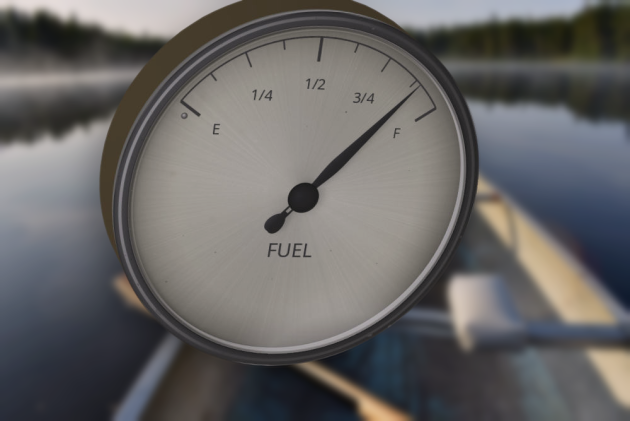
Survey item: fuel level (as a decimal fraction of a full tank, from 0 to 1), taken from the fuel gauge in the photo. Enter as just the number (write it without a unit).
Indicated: 0.875
